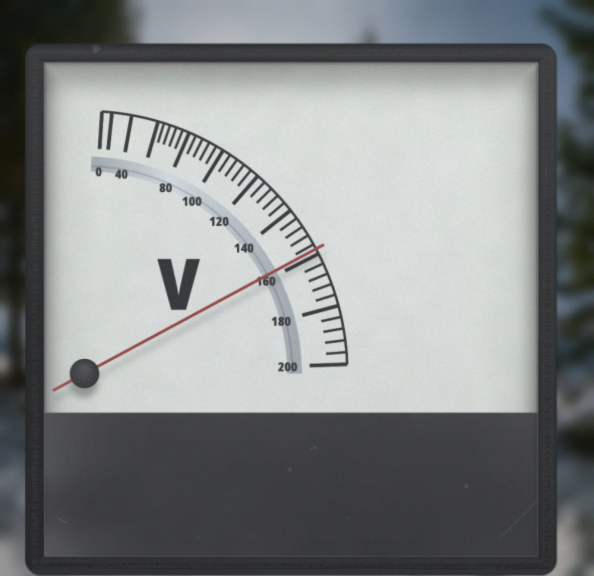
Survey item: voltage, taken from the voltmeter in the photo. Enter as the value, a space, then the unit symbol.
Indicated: 158 V
